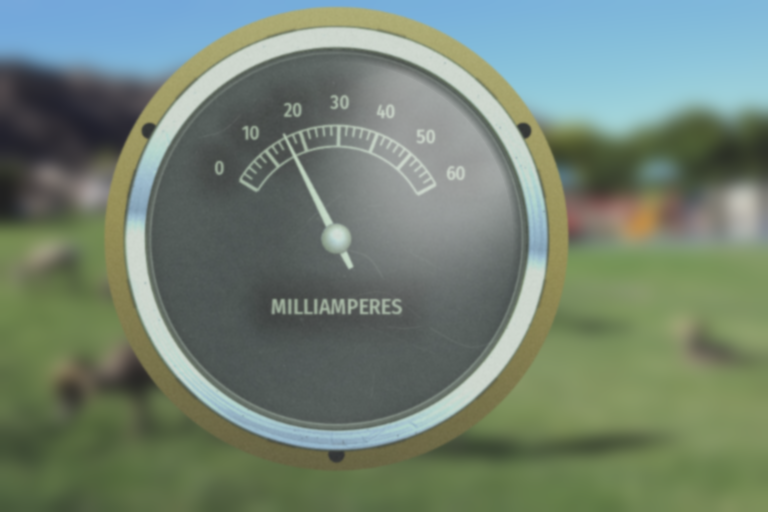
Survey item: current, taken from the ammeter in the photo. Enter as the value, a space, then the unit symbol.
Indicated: 16 mA
